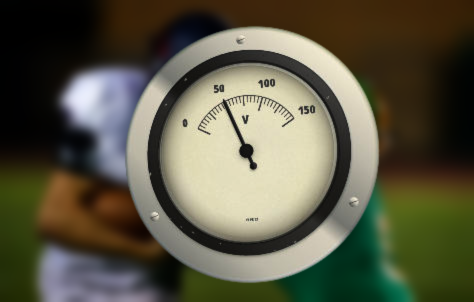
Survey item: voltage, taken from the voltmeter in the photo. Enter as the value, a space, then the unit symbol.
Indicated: 50 V
